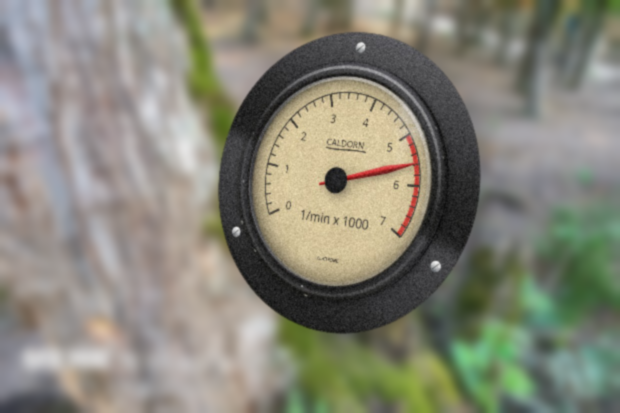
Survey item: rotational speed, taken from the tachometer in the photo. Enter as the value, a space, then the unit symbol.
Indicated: 5600 rpm
